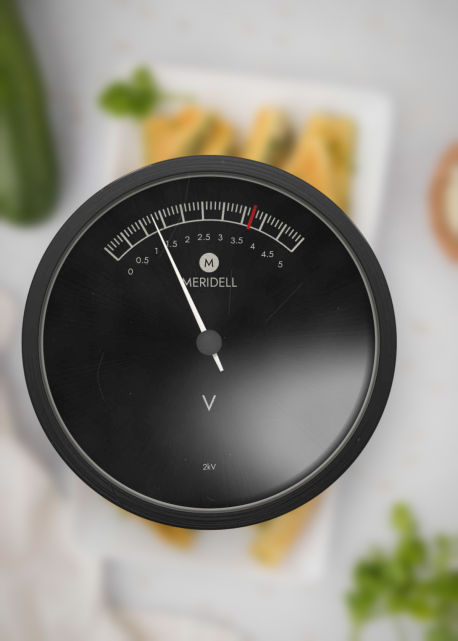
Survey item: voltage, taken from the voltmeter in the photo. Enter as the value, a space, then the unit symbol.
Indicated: 1.3 V
